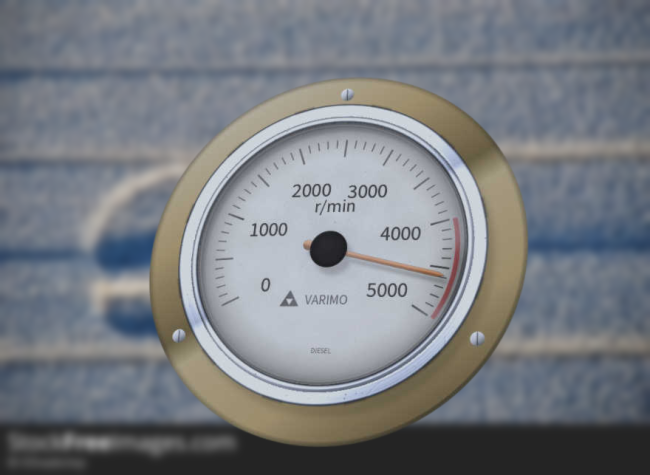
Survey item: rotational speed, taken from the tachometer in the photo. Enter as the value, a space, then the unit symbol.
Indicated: 4600 rpm
